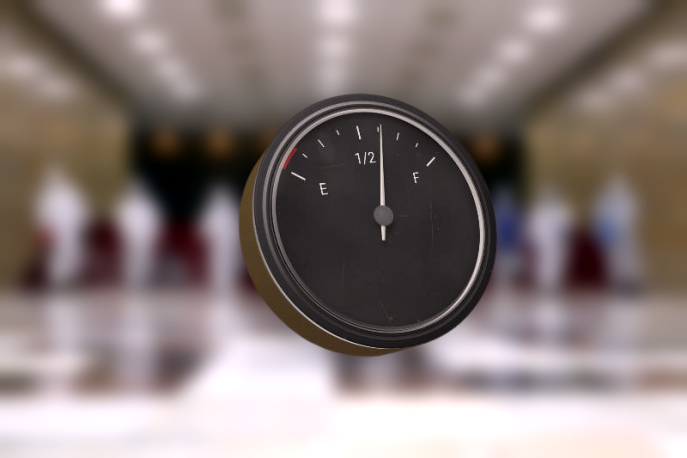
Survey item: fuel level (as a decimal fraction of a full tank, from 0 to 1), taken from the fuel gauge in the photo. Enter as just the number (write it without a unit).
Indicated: 0.625
